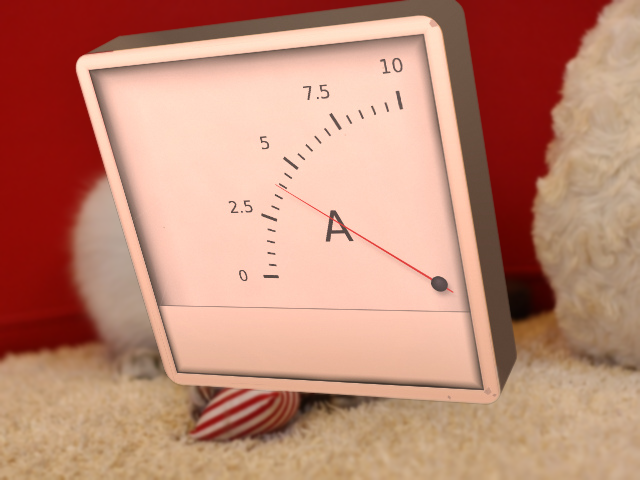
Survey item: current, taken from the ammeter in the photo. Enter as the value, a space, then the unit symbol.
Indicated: 4 A
